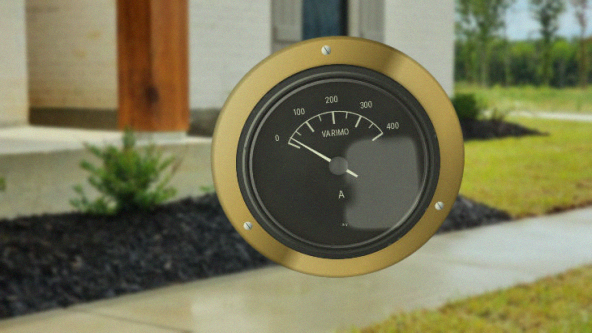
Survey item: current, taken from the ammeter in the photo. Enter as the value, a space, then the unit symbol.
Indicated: 25 A
